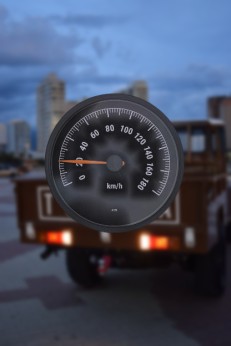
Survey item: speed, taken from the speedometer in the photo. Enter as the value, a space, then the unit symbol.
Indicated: 20 km/h
